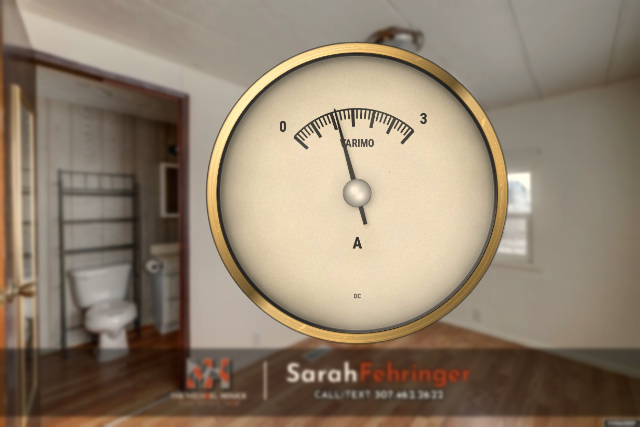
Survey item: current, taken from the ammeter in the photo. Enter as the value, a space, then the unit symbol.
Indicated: 1.1 A
